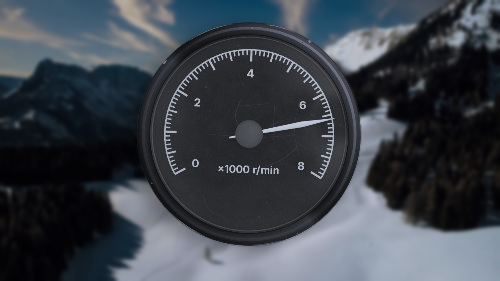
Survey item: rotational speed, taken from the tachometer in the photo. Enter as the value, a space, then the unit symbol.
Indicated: 6600 rpm
